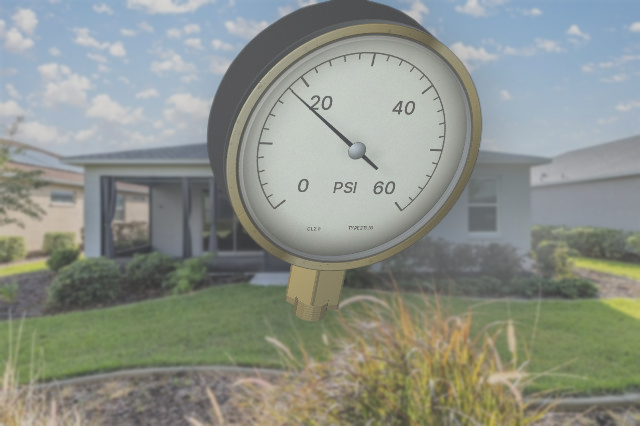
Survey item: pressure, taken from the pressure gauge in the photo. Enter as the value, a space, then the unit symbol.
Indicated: 18 psi
